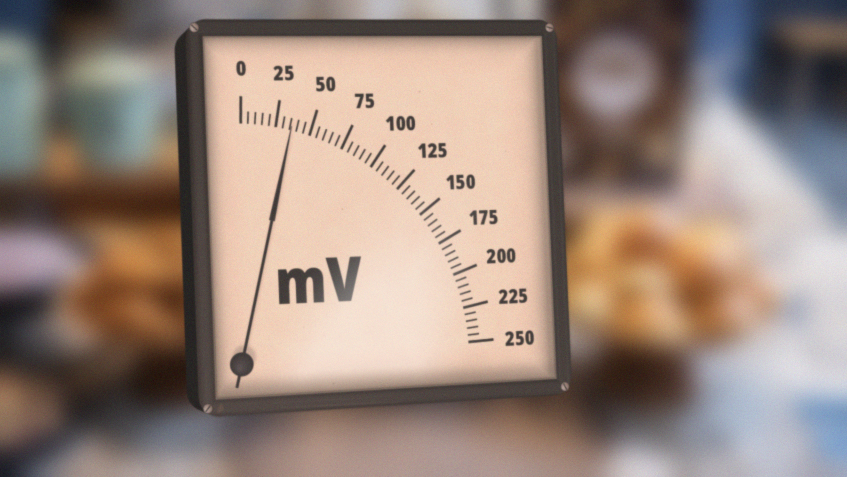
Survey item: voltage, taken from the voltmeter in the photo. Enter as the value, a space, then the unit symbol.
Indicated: 35 mV
